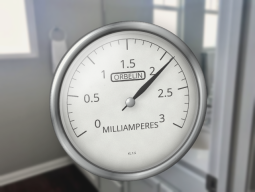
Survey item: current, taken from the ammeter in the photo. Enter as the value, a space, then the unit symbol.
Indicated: 2.1 mA
